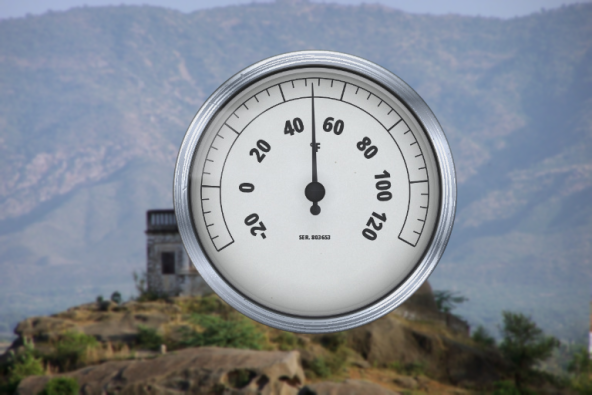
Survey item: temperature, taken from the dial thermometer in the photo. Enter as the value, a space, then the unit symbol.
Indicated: 50 °F
